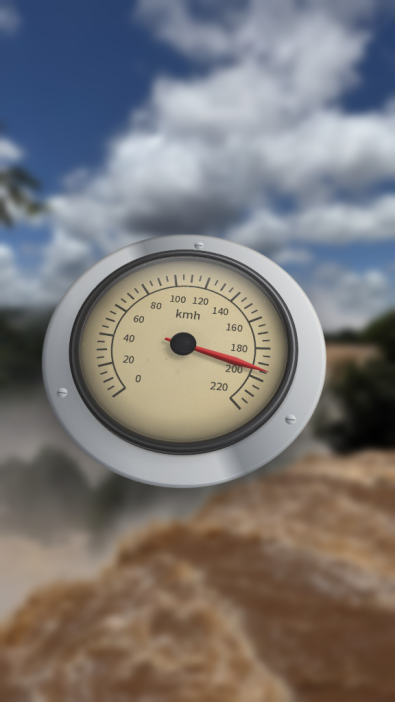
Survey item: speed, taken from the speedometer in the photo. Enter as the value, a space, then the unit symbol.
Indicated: 195 km/h
